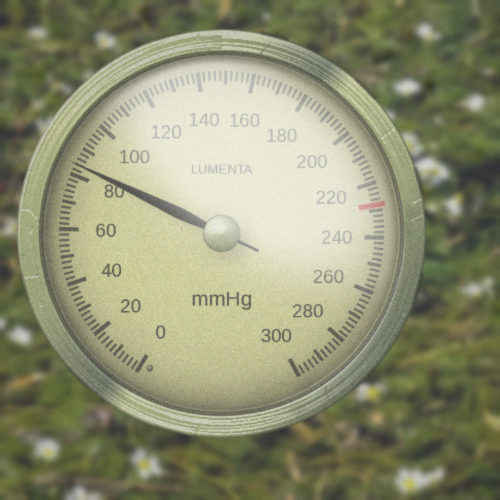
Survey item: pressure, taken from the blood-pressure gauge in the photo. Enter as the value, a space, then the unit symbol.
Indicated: 84 mmHg
